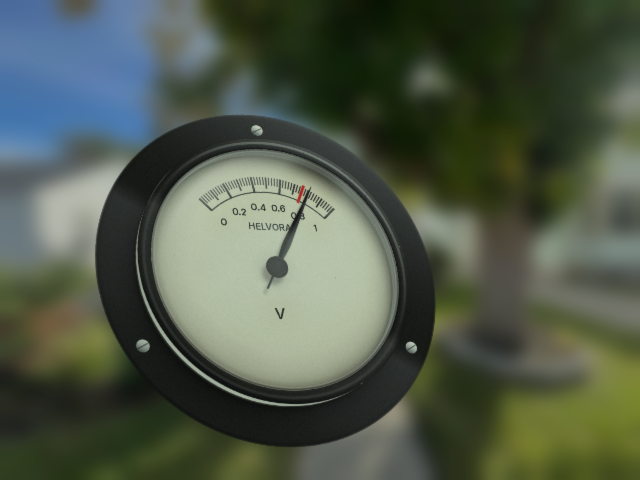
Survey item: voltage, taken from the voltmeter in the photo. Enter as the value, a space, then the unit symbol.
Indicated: 0.8 V
